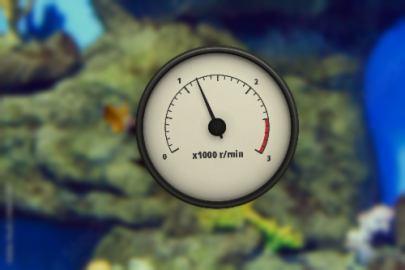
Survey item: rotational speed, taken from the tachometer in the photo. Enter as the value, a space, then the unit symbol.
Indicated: 1200 rpm
